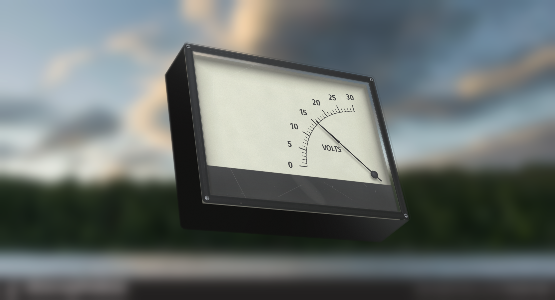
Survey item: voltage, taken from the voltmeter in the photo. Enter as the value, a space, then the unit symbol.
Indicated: 15 V
